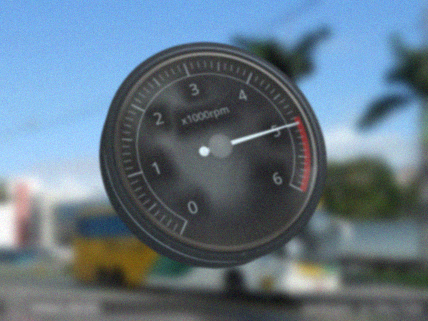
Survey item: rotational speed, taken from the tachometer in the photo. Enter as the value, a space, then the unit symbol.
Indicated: 5000 rpm
